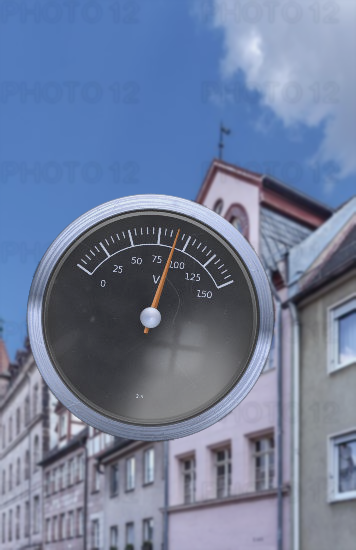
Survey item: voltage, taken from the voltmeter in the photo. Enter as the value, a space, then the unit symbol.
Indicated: 90 V
